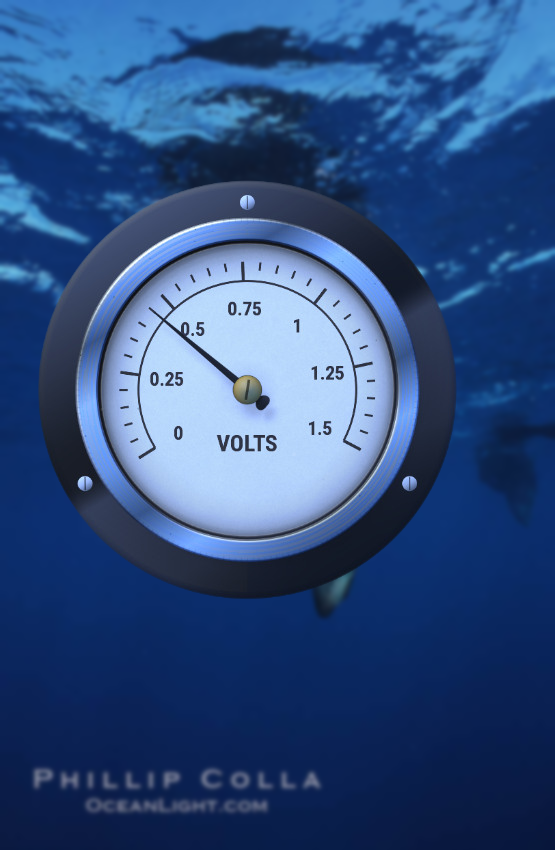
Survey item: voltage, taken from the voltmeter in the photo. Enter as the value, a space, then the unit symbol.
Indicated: 0.45 V
